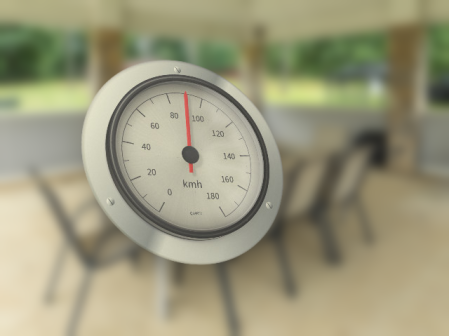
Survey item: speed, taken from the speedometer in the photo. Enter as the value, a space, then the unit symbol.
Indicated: 90 km/h
